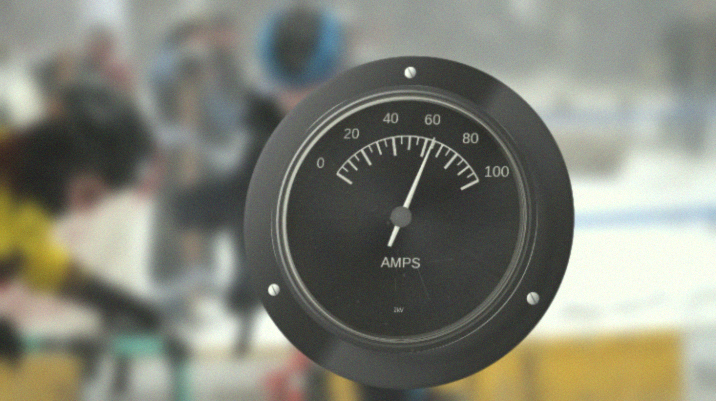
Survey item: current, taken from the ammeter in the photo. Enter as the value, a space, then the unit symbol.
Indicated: 65 A
